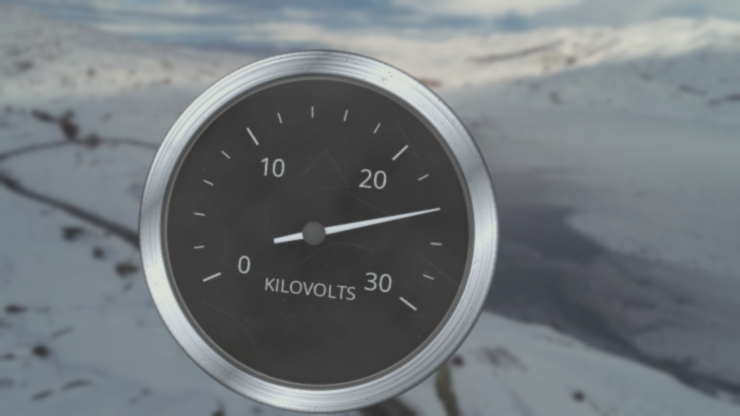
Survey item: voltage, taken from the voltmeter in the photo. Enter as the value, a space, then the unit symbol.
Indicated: 24 kV
